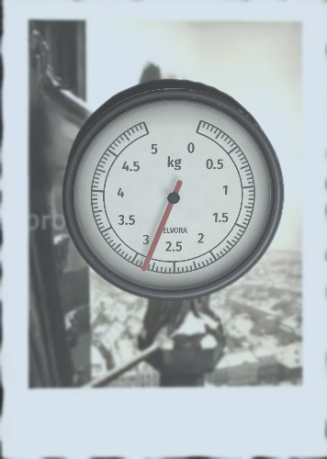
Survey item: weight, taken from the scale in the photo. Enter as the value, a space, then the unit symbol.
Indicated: 2.85 kg
